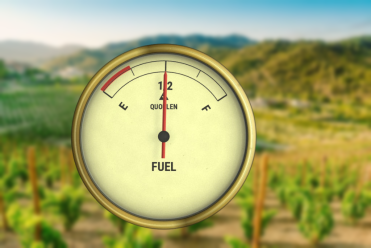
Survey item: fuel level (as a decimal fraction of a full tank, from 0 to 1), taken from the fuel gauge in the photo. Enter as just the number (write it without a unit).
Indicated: 0.5
